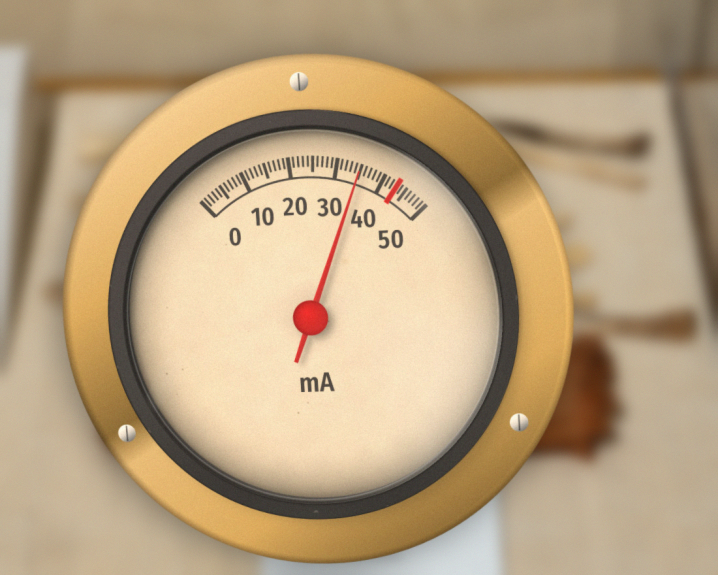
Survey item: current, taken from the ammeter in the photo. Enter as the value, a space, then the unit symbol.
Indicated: 35 mA
